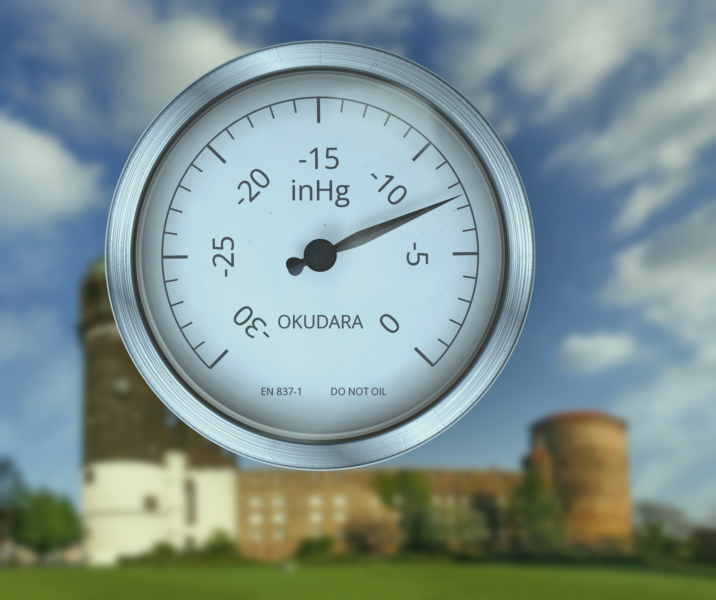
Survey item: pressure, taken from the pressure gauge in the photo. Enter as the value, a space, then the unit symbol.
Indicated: -7.5 inHg
